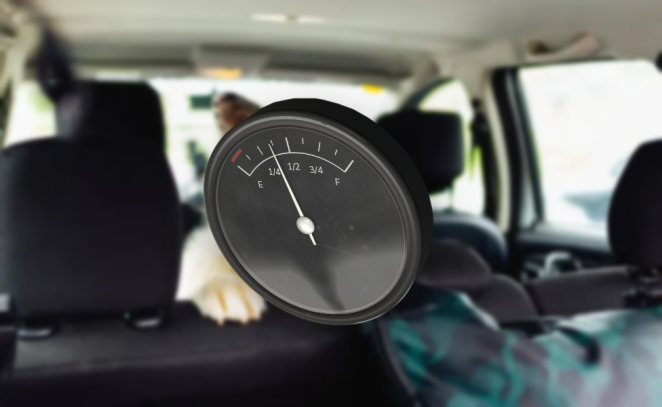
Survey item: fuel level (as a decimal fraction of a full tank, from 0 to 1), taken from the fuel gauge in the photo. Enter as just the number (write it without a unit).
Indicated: 0.375
